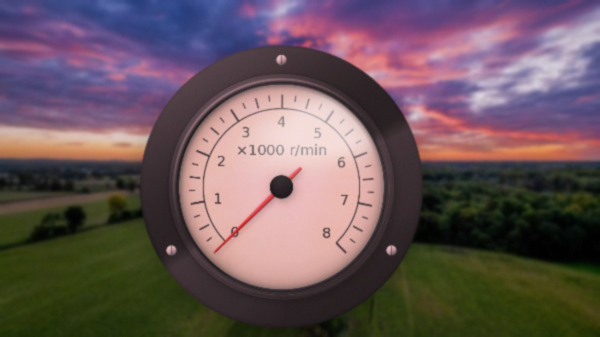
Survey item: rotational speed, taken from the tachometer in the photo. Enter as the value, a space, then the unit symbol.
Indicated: 0 rpm
